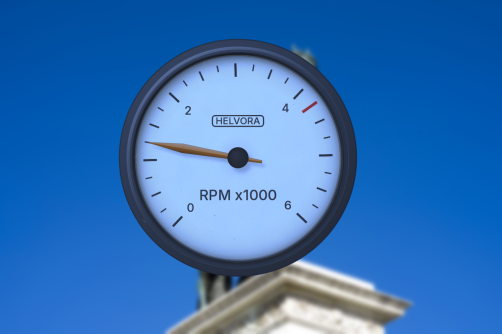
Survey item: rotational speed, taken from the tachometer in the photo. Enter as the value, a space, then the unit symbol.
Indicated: 1250 rpm
